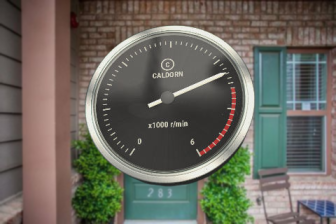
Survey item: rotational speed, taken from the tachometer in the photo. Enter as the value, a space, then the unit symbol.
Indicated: 4300 rpm
